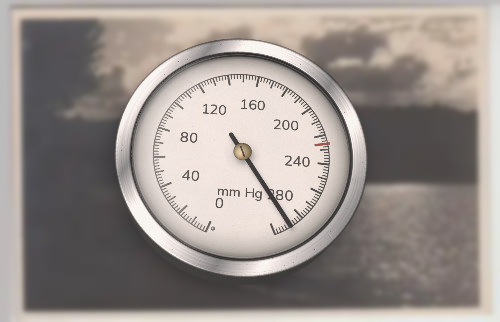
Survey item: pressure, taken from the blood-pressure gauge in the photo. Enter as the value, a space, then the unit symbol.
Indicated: 290 mmHg
